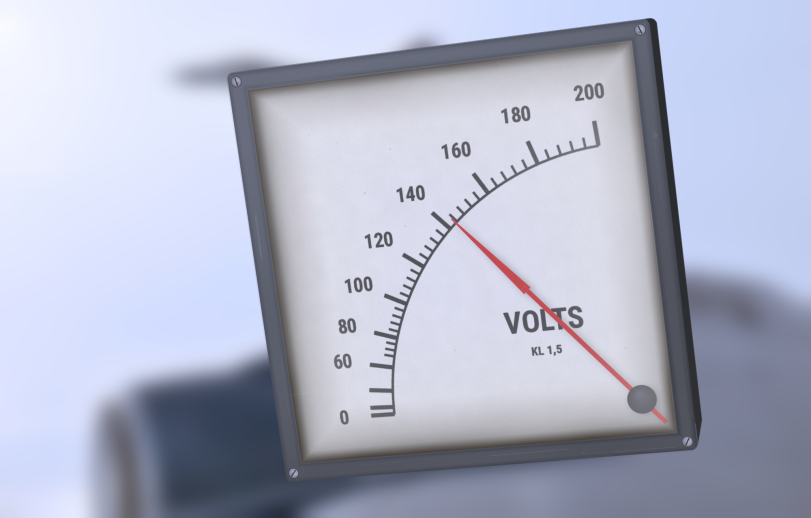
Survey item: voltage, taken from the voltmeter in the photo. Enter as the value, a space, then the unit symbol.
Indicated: 144 V
